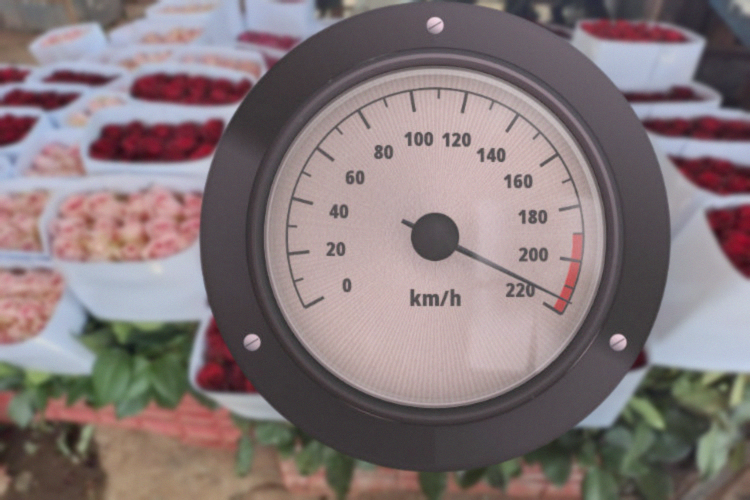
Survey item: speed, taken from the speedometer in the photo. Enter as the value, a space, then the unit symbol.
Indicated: 215 km/h
